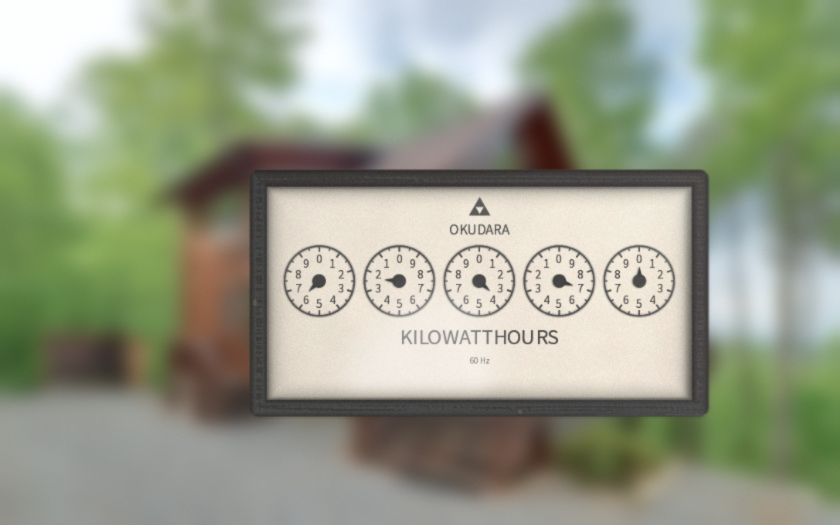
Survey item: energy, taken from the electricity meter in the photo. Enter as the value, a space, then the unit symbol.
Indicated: 62370 kWh
